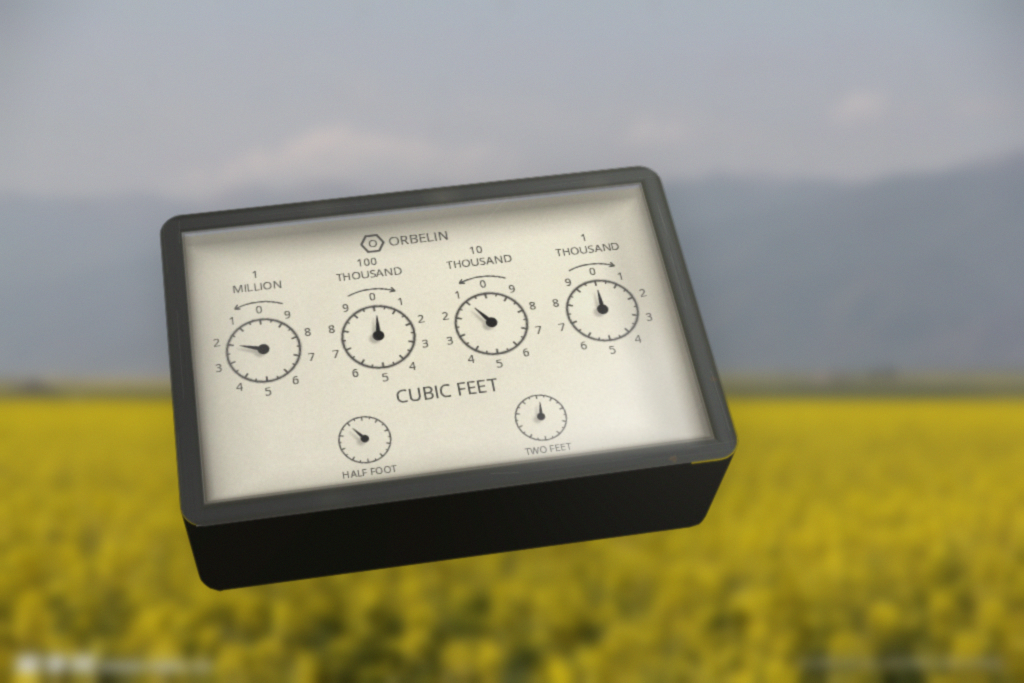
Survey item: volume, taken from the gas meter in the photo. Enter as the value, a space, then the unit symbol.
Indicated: 201000 ft³
